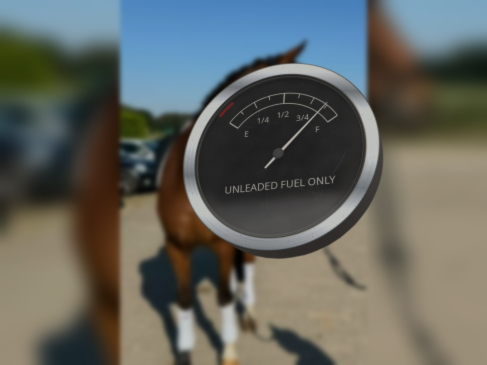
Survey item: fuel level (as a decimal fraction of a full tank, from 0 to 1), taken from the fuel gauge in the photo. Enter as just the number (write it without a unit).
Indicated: 0.875
